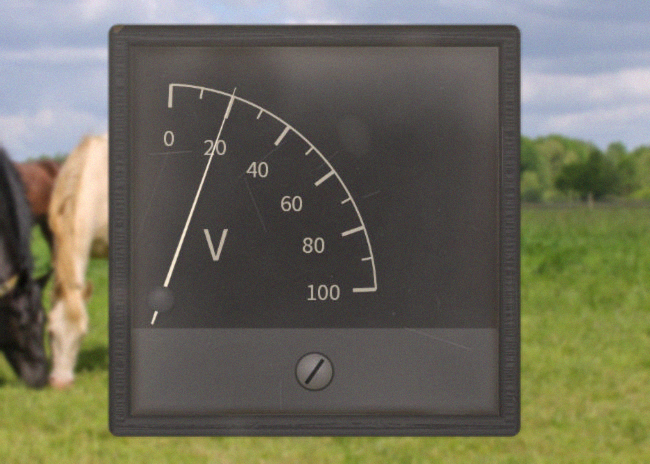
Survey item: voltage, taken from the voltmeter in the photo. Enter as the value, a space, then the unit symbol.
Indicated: 20 V
